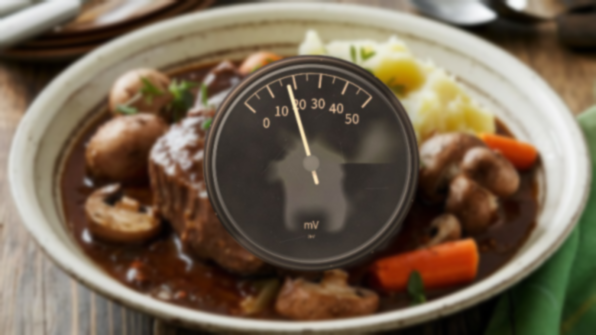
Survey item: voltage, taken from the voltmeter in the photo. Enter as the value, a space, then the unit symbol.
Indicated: 17.5 mV
